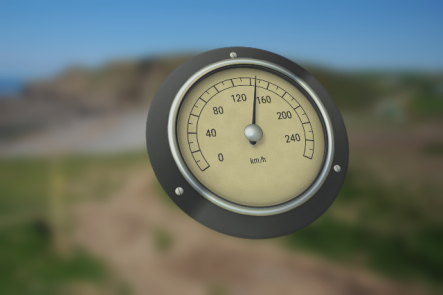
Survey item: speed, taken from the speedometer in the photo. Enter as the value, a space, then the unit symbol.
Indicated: 145 km/h
